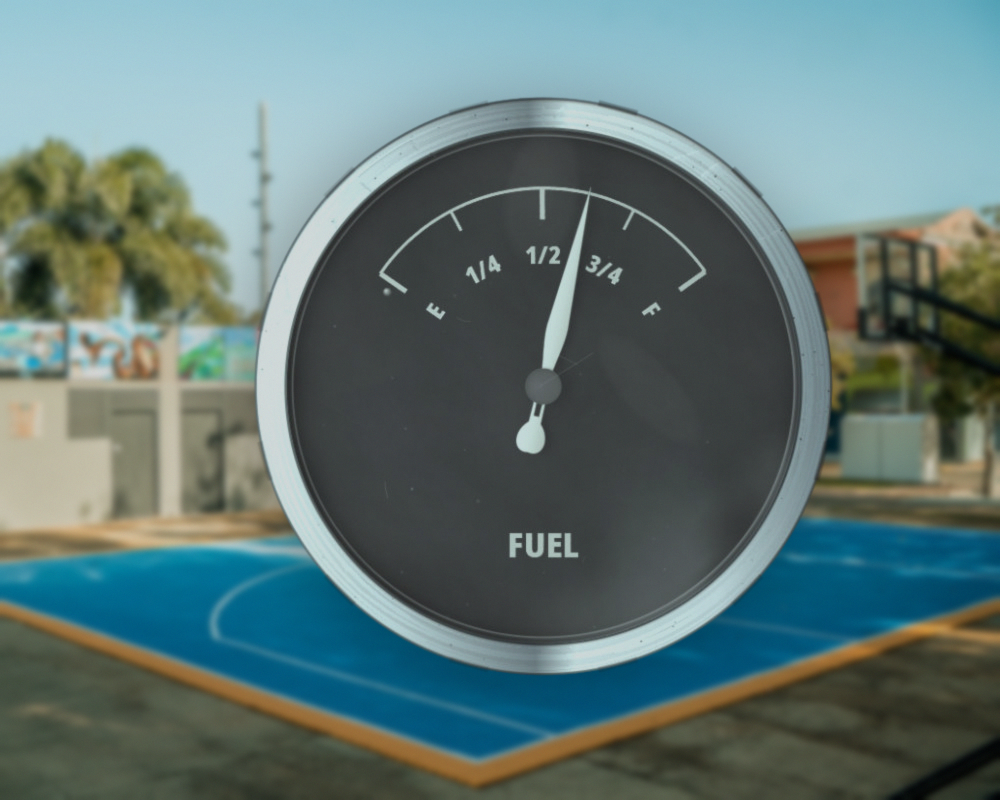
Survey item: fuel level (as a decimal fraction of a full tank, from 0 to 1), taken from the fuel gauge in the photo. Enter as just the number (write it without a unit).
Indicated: 0.625
